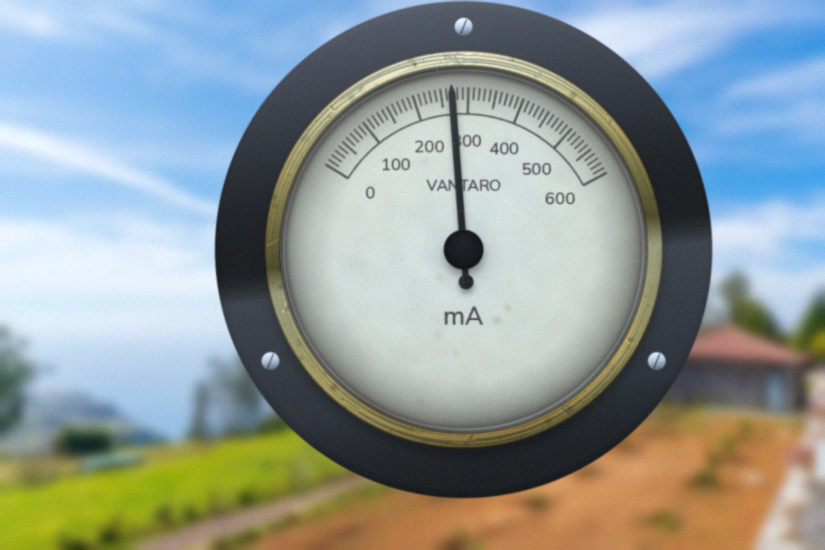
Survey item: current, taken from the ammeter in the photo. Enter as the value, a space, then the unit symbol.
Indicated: 270 mA
